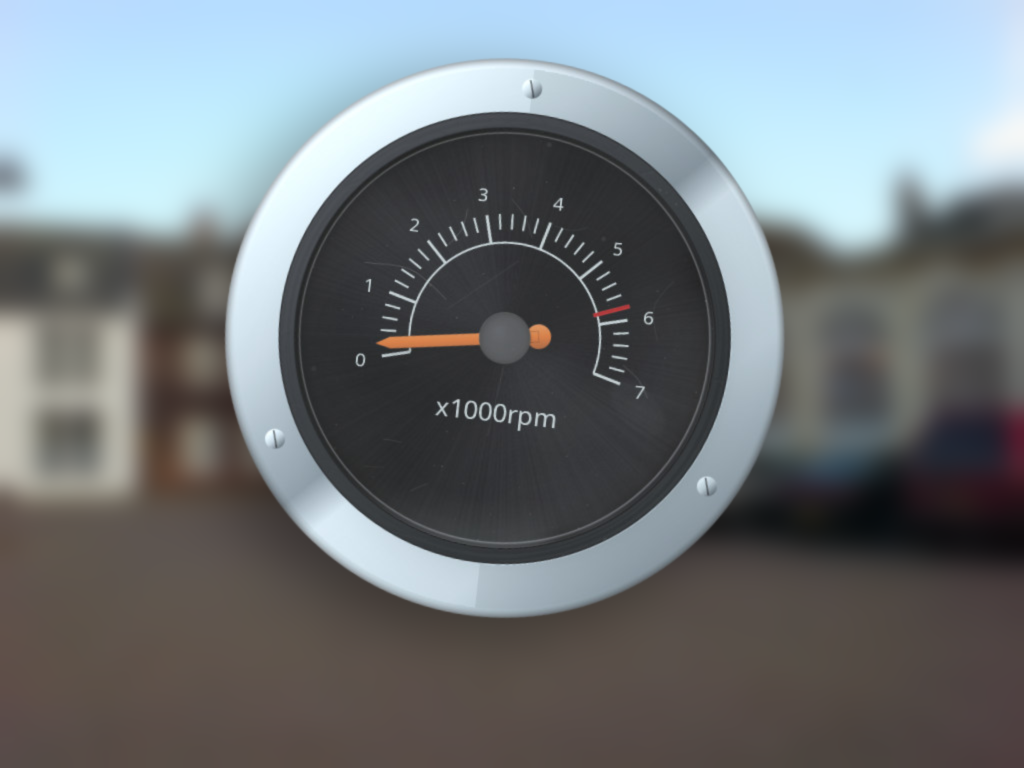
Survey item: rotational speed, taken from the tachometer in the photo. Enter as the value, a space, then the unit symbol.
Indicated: 200 rpm
